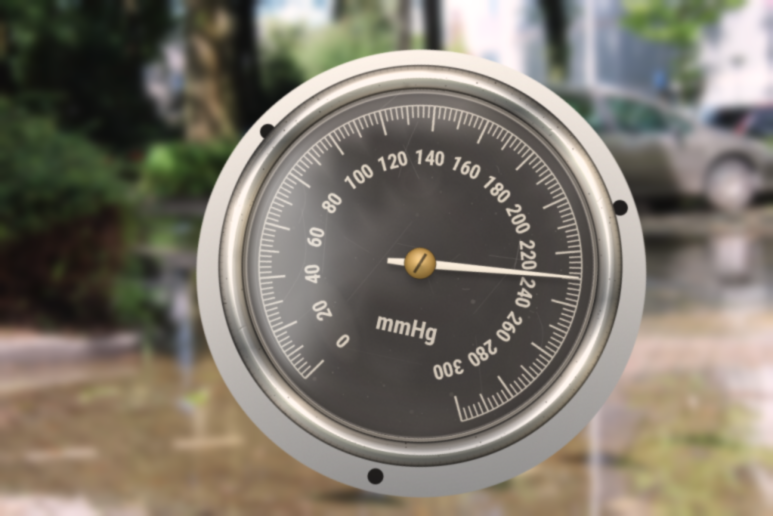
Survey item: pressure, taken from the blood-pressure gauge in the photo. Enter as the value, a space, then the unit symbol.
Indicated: 230 mmHg
